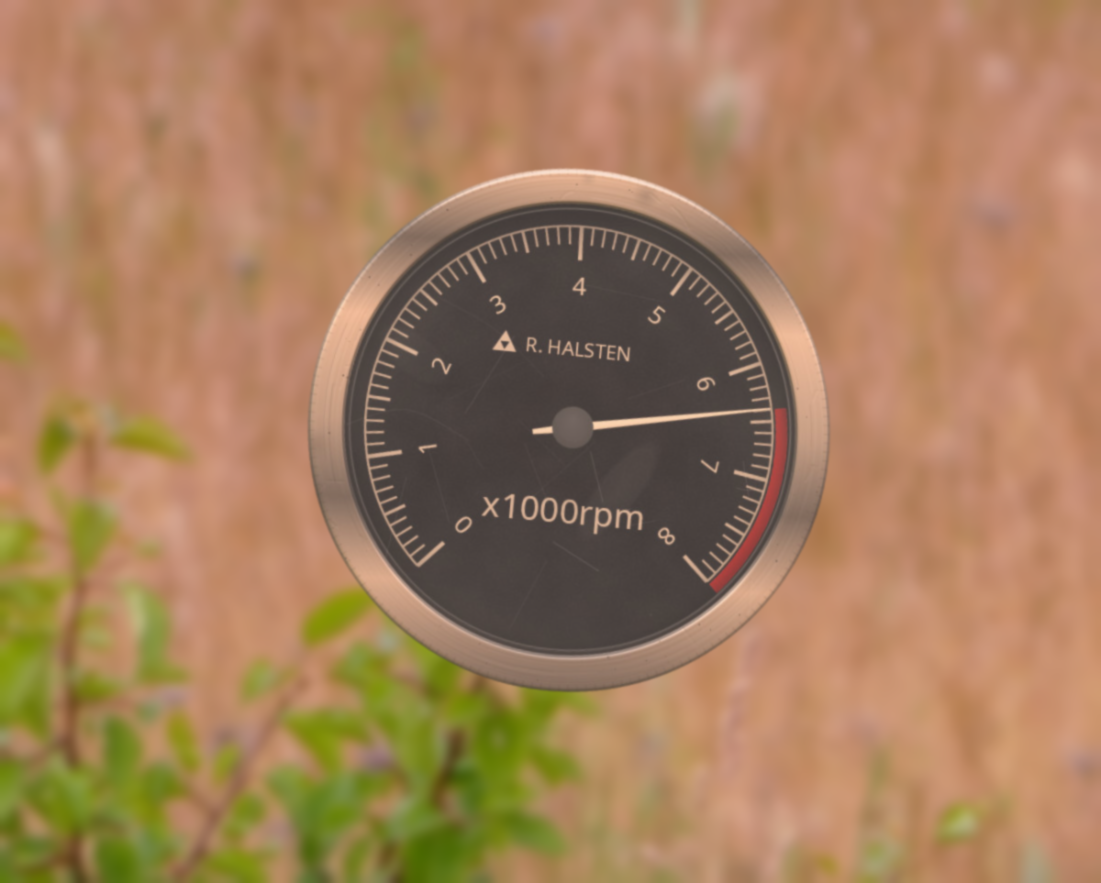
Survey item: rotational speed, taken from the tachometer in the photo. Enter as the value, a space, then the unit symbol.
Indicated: 6400 rpm
